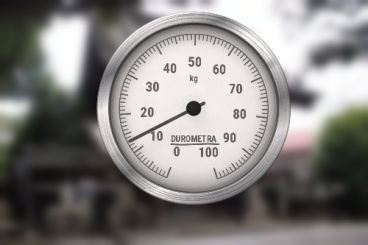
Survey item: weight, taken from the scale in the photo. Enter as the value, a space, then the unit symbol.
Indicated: 13 kg
